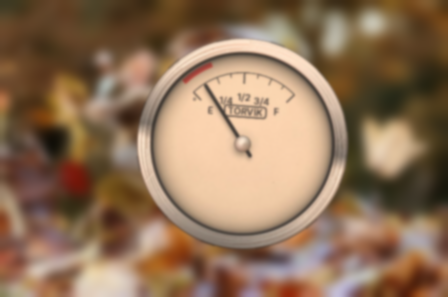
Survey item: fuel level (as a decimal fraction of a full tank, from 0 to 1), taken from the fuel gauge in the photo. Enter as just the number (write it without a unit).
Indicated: 0.125
